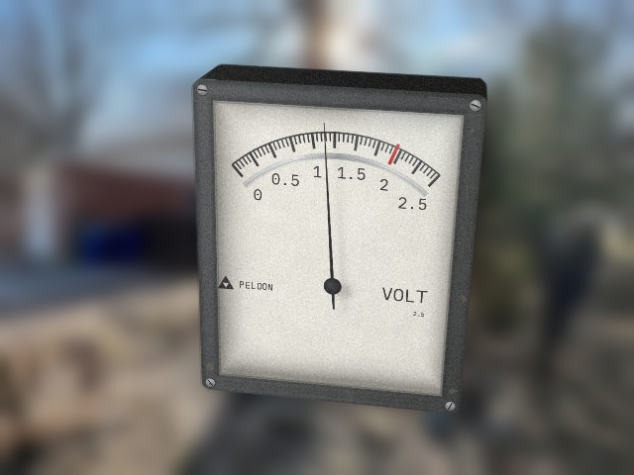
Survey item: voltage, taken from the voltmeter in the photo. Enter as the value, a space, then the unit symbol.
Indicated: 1.15 V
